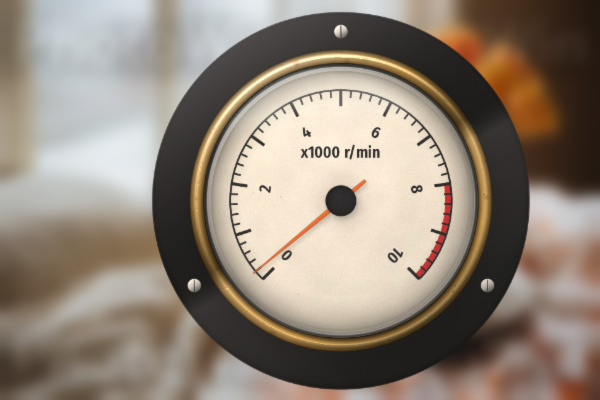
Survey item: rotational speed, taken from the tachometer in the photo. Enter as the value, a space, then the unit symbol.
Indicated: 200 rpm
